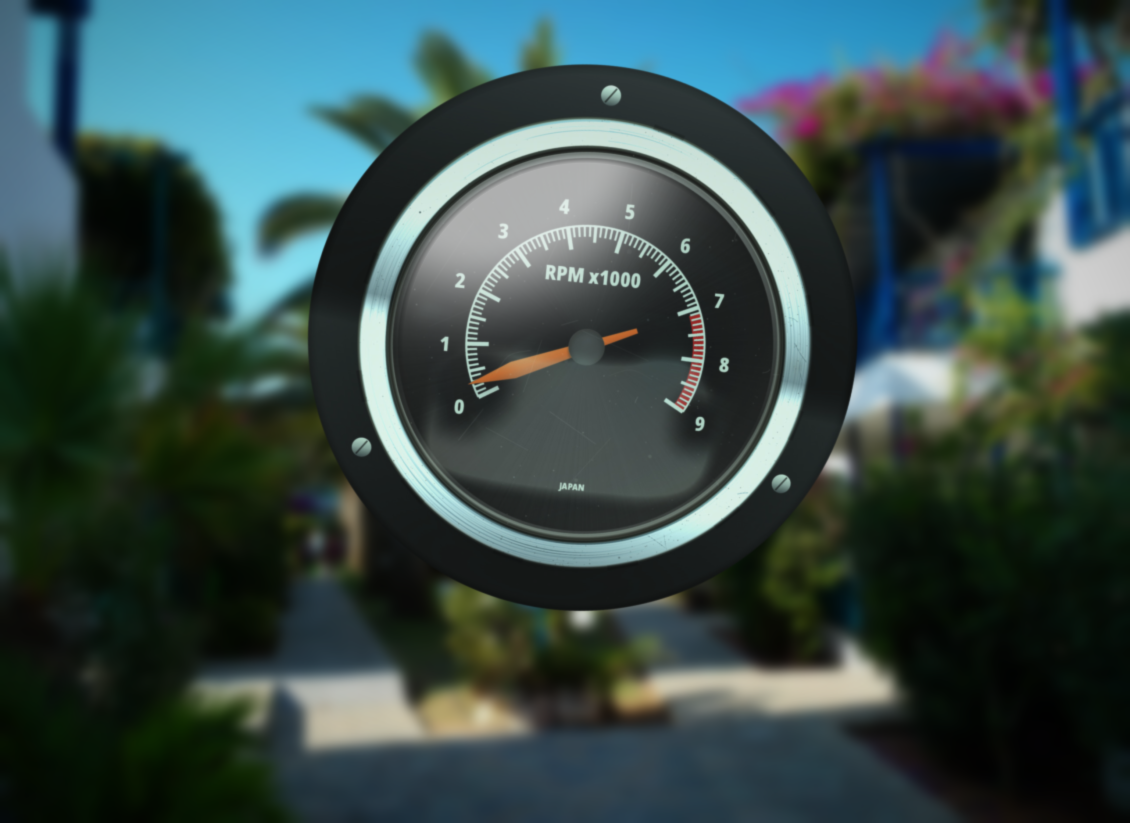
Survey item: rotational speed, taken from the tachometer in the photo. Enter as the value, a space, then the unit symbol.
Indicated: 300 rpm
